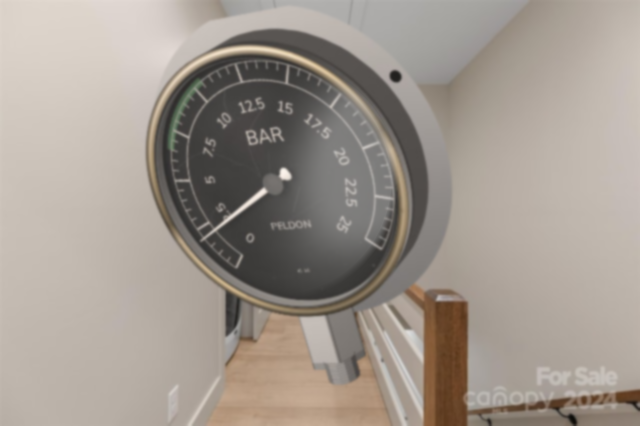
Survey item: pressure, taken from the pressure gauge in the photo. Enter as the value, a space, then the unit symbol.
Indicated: 2 bar
